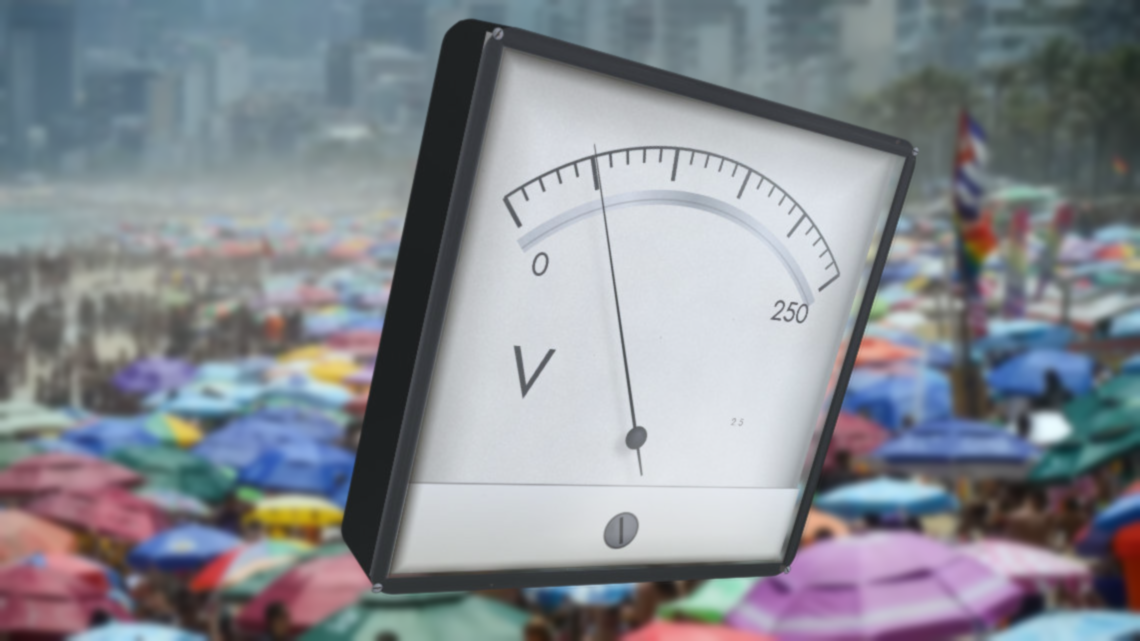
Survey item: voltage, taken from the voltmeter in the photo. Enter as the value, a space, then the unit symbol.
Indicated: 50 V
